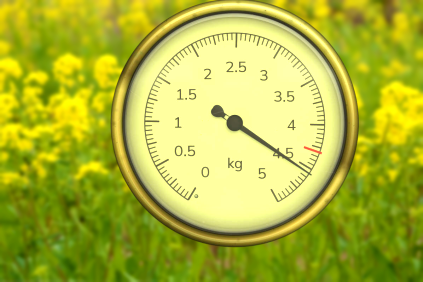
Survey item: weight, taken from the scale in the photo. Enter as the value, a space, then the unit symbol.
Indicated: 4.55 kg
